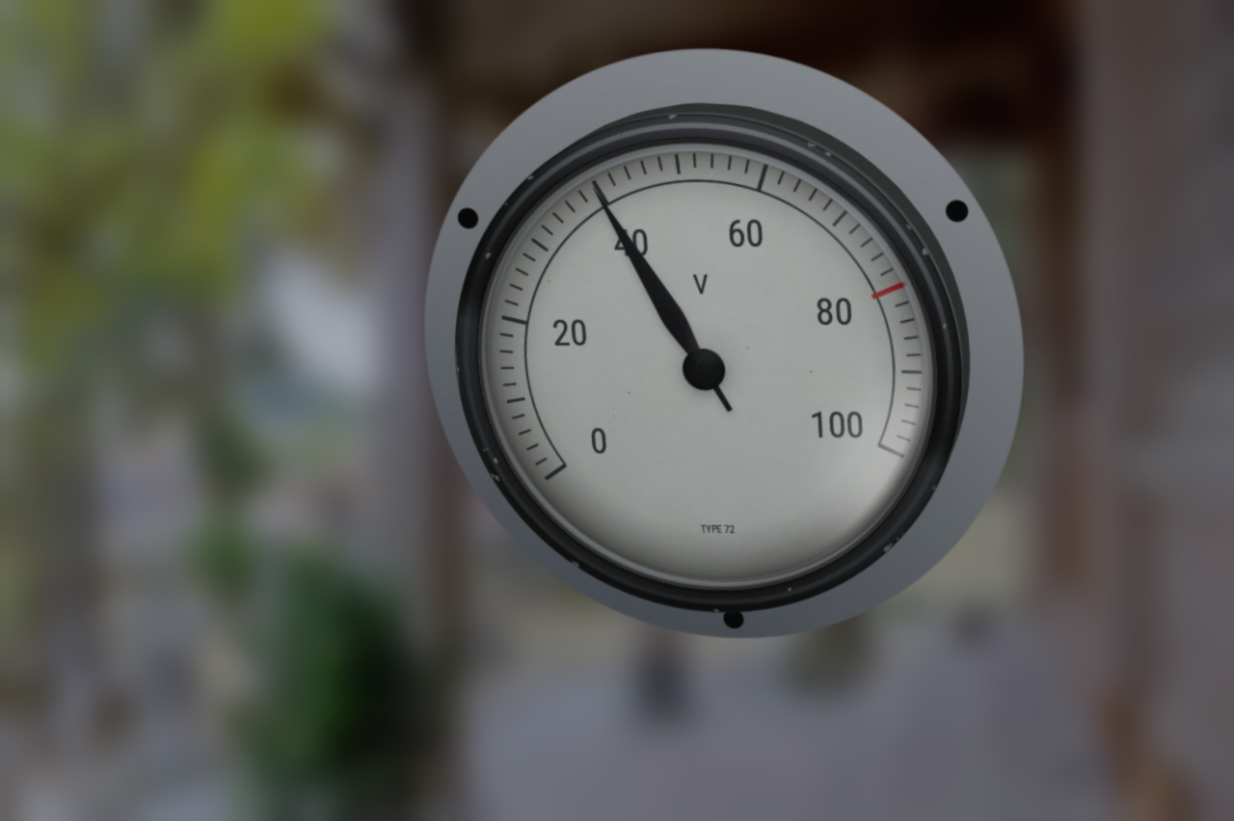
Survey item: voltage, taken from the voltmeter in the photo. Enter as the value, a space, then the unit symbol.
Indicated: 40 V
